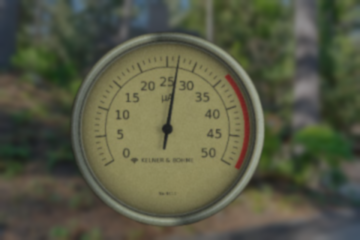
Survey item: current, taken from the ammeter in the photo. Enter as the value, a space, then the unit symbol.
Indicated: 27 µA
